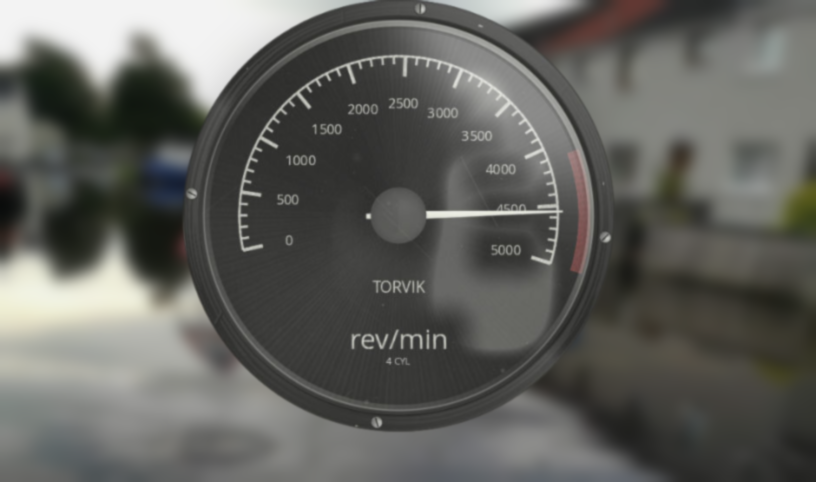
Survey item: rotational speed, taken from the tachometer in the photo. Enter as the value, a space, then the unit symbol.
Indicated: 4550 rpm
